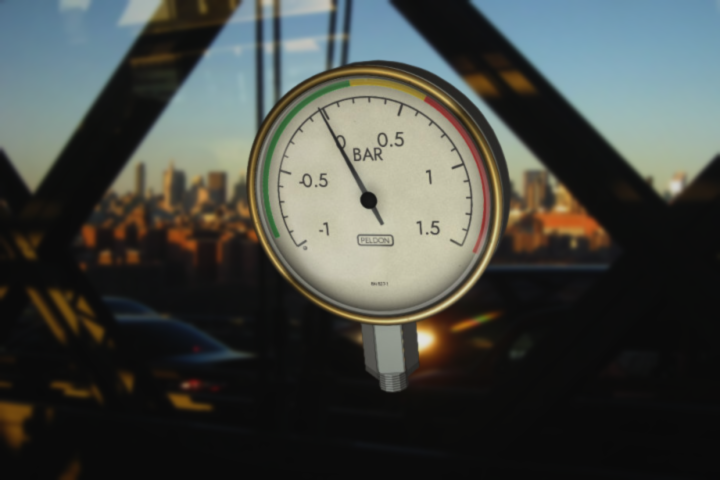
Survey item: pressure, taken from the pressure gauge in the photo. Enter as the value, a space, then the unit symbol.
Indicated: 0 bar
